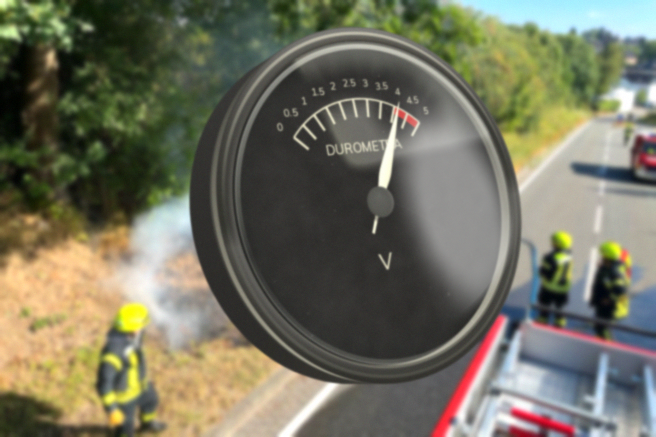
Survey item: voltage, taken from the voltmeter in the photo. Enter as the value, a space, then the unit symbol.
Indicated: 4 V
